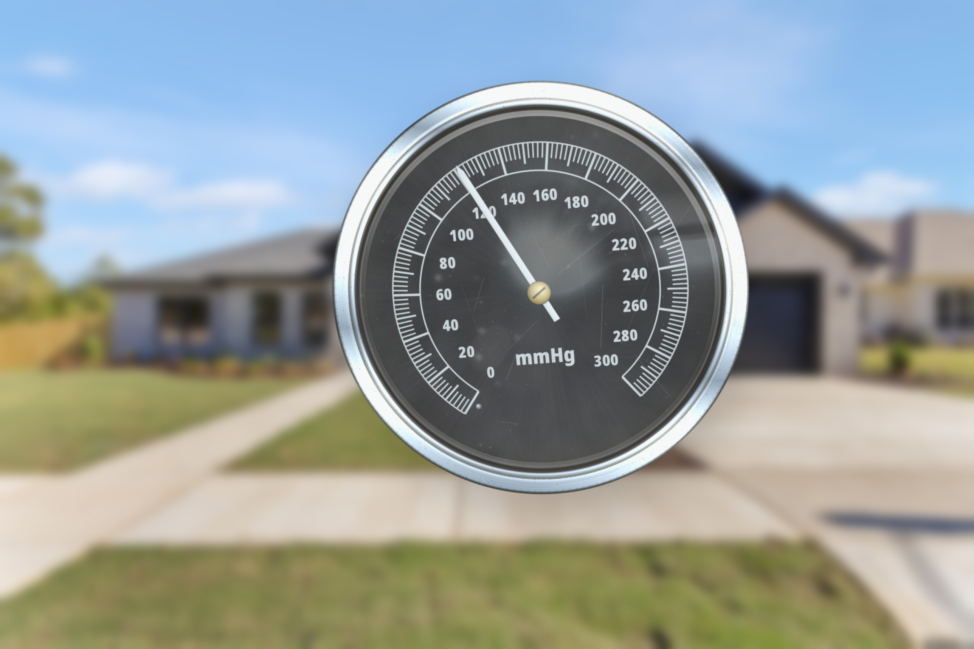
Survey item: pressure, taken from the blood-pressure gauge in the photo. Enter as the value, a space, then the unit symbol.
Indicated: 122 mmHg
